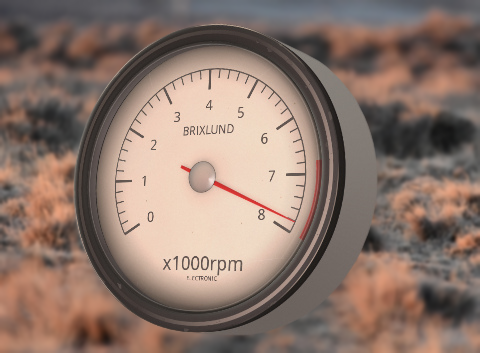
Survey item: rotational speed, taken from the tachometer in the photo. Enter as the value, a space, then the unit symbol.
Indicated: 7800 rpm
